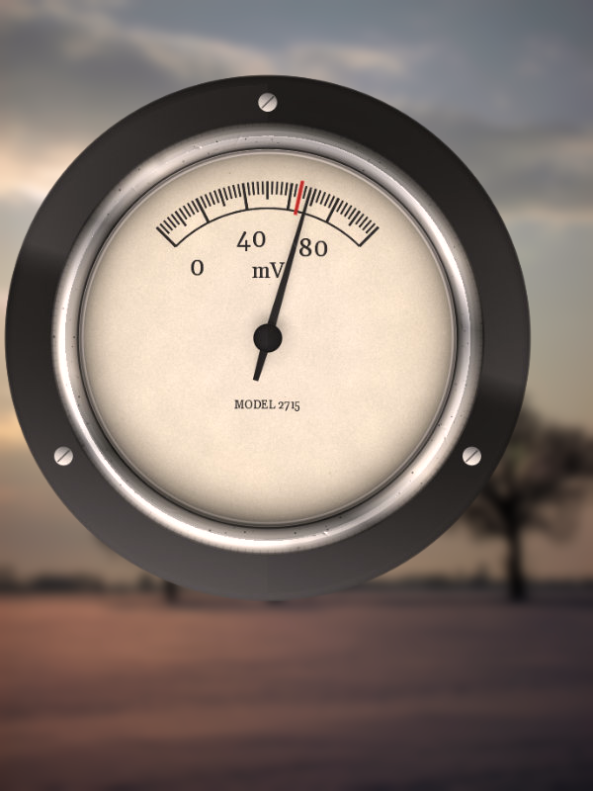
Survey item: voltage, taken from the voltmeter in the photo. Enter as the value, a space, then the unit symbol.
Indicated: 68 mV
